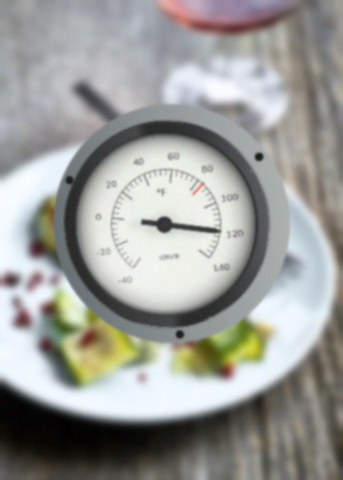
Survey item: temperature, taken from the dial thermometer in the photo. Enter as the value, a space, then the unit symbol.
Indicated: 120 °F
